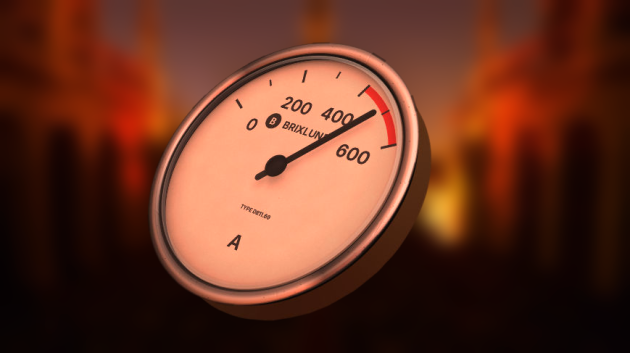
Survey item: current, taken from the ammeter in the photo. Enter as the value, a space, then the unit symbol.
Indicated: 500 A
